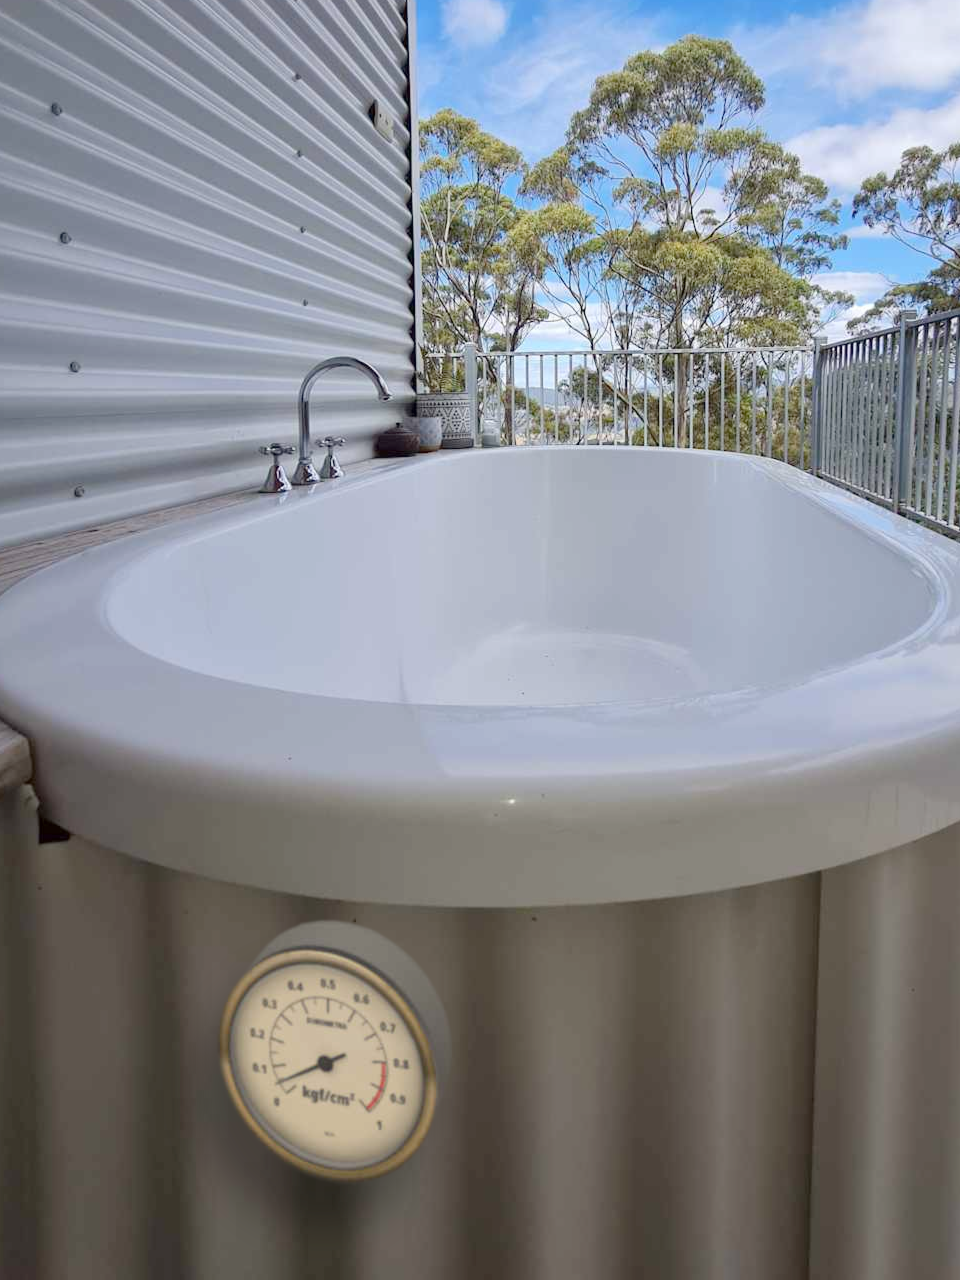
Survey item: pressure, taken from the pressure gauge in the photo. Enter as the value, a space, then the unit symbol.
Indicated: 0.05 kg/cm²
